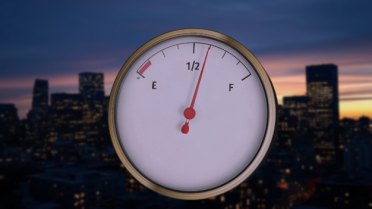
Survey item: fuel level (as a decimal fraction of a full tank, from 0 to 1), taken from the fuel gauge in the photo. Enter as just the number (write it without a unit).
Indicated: 0.625
